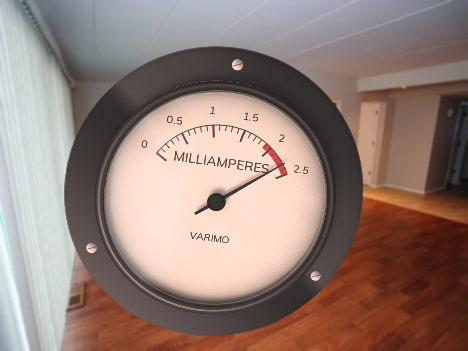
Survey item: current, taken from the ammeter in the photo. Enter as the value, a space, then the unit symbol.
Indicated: 2.3 mA
